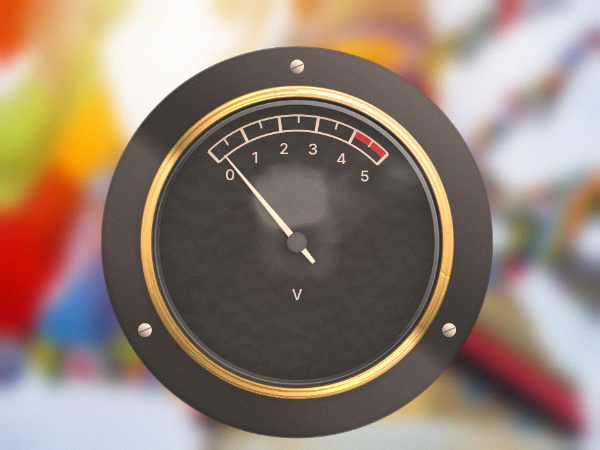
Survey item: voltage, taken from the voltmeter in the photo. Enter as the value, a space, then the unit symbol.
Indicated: 0.25 V
